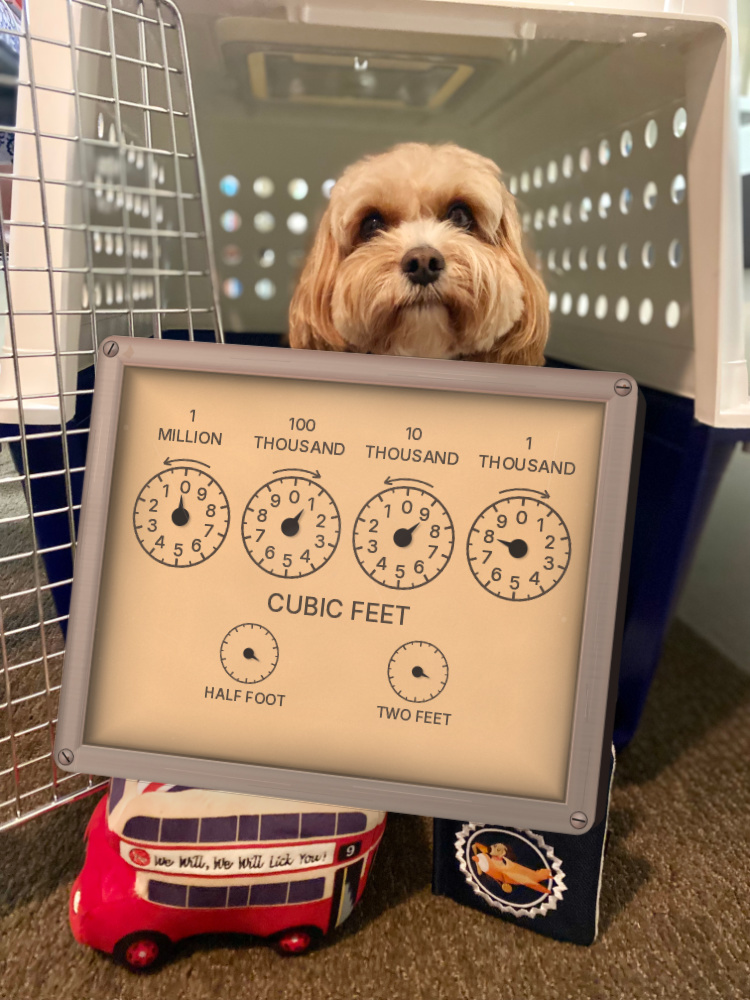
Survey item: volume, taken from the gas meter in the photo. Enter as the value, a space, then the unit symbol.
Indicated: 8800 ft³
